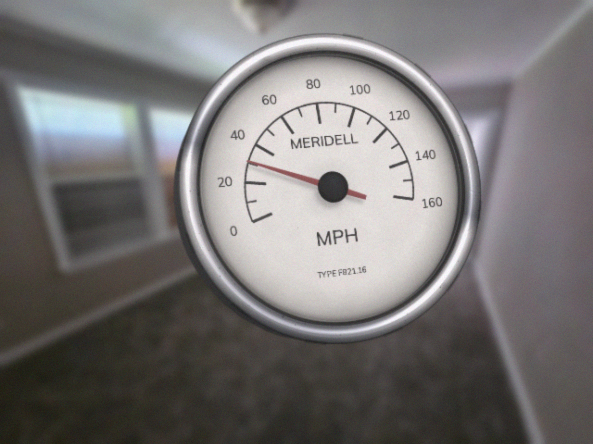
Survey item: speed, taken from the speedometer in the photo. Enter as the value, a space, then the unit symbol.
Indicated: 30 mph
